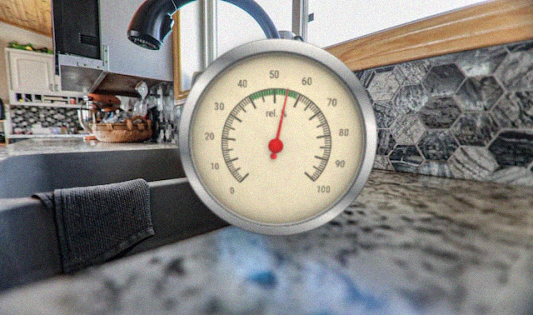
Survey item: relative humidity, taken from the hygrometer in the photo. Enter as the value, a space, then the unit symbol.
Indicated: 55 %
